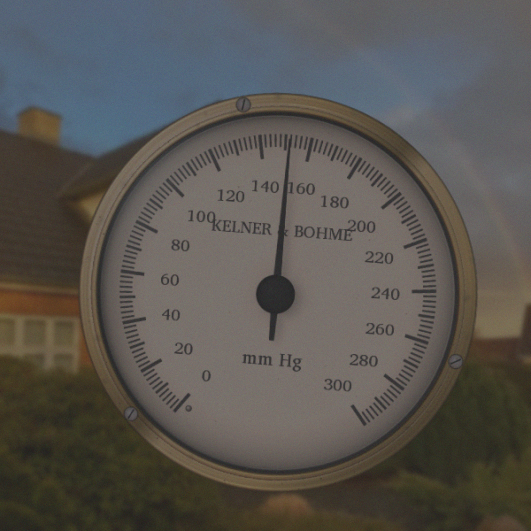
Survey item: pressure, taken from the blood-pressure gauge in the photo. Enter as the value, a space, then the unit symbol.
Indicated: 152 mmHg
